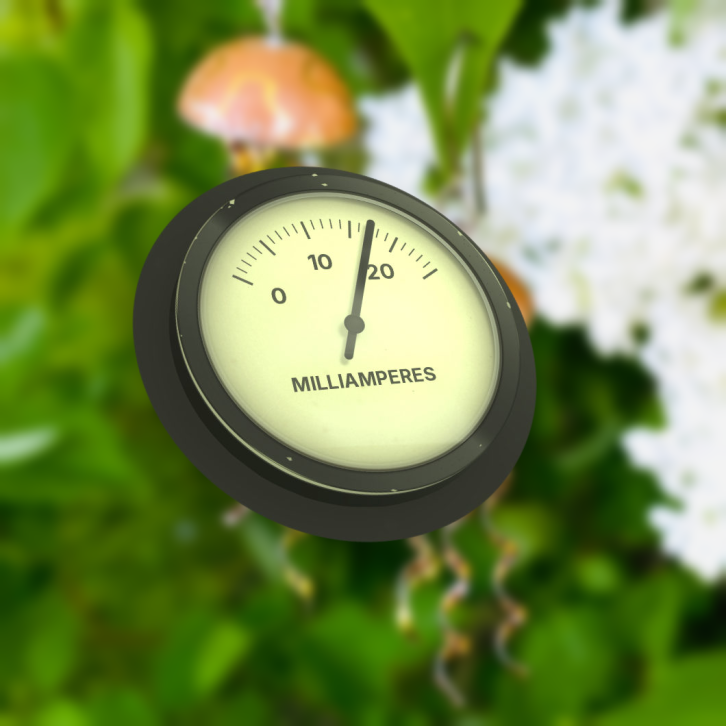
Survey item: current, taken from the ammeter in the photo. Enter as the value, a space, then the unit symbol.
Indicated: 17 mA
